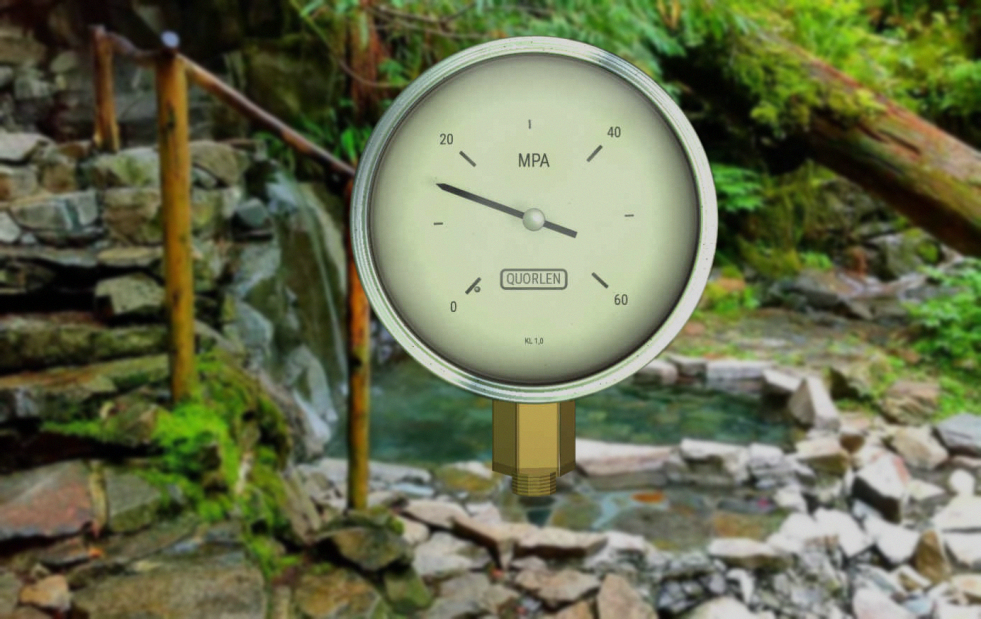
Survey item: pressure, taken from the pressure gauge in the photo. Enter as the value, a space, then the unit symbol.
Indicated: 15 MPa
